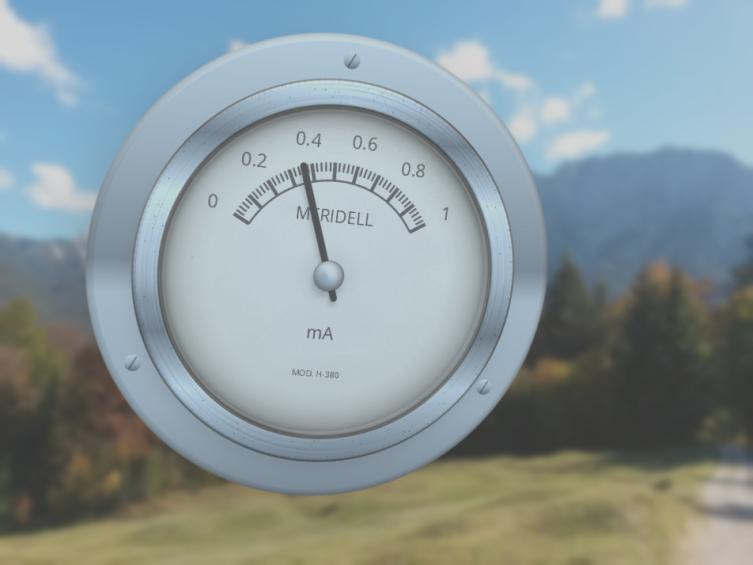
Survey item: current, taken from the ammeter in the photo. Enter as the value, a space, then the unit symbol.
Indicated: 0.36 mA
